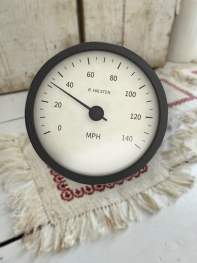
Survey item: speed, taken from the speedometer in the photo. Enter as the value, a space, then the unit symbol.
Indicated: 32.5 mph
